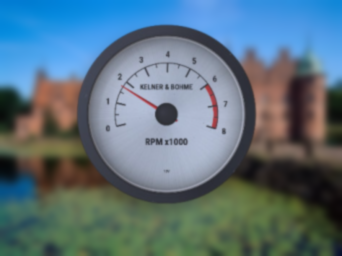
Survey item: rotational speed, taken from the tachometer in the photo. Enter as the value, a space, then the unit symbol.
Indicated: 1750 rpm
